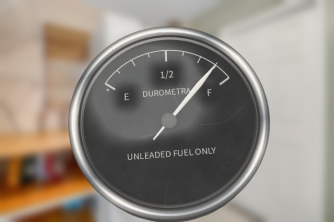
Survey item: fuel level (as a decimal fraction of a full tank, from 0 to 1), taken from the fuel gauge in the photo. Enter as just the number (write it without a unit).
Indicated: 0.875
